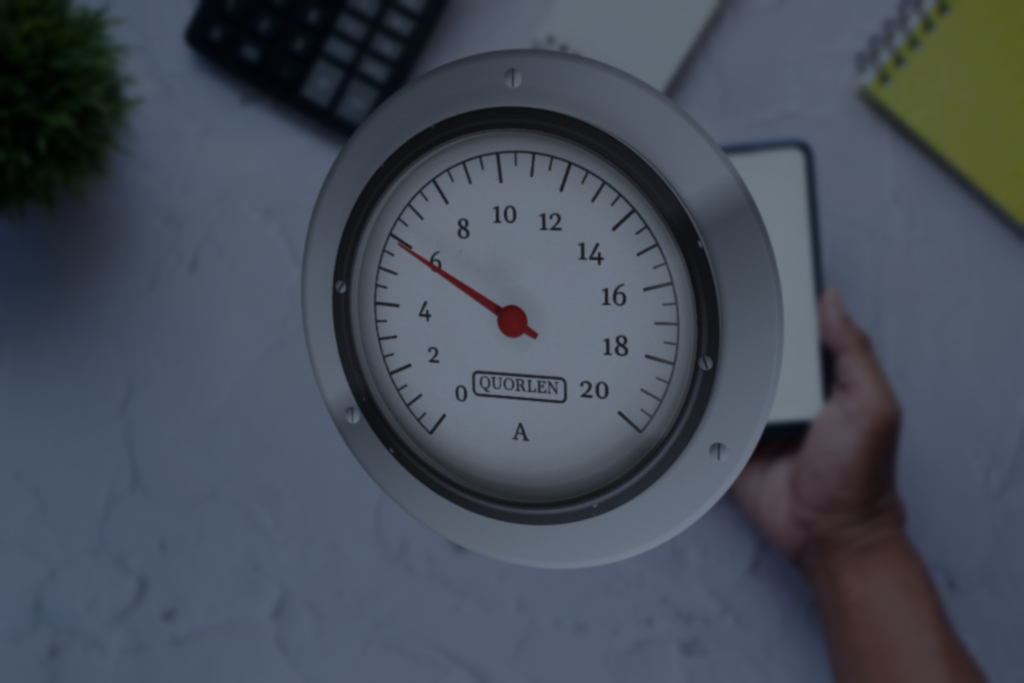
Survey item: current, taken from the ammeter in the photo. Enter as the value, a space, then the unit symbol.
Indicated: 6 A
